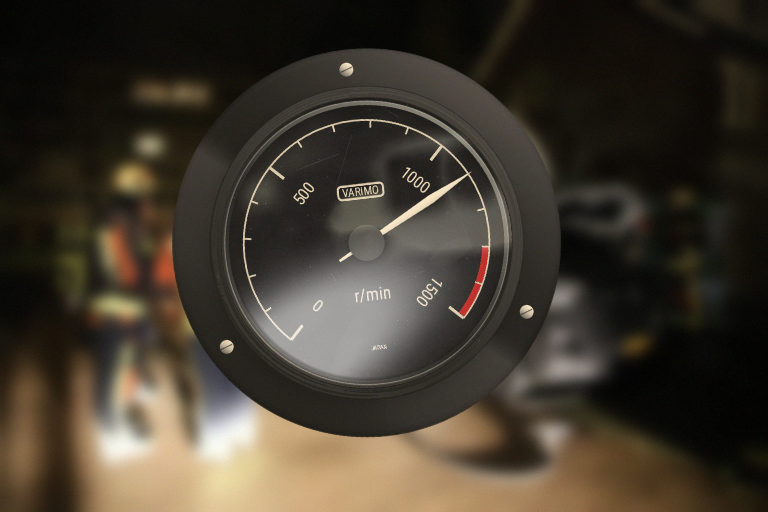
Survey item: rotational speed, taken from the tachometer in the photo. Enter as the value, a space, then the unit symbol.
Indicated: 1100 rpm
